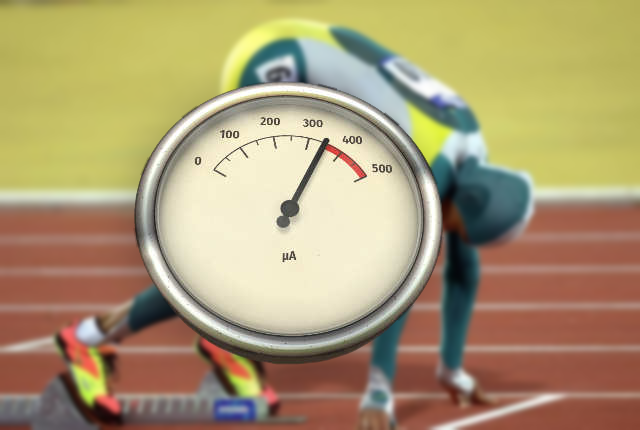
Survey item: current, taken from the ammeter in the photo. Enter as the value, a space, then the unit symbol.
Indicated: 350 µA
